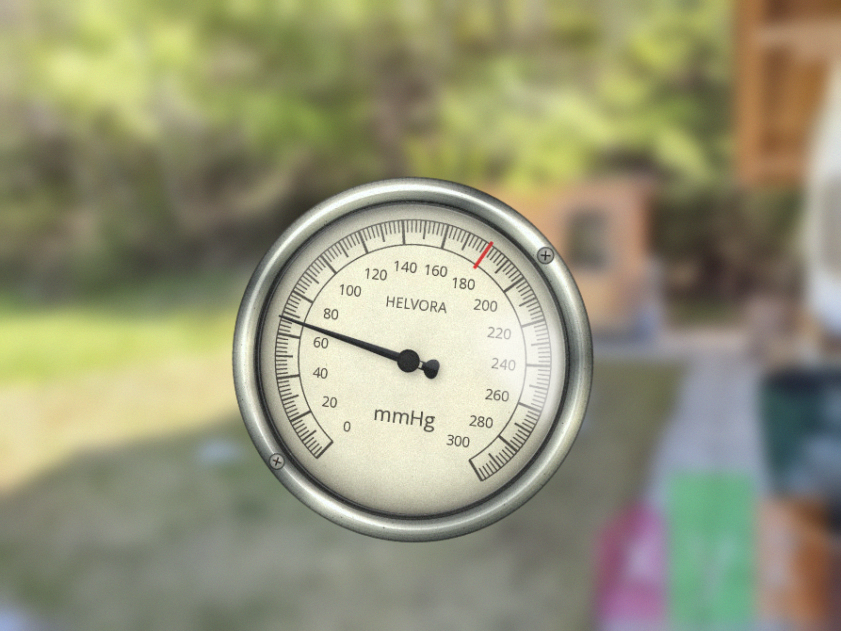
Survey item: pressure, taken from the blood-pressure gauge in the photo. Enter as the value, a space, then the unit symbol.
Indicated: 68 mmHg
